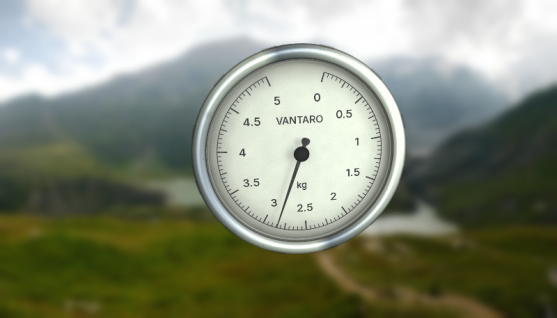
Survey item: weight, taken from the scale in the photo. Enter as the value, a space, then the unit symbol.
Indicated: 2.85 kg
